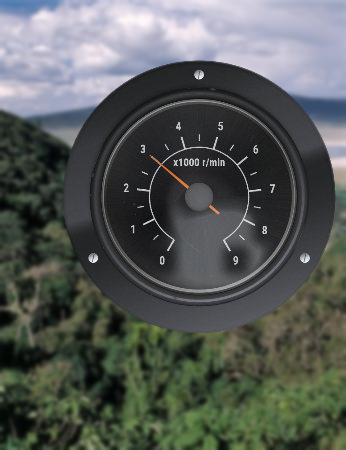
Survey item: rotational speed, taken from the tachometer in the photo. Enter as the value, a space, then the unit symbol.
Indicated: 3000 rpm
